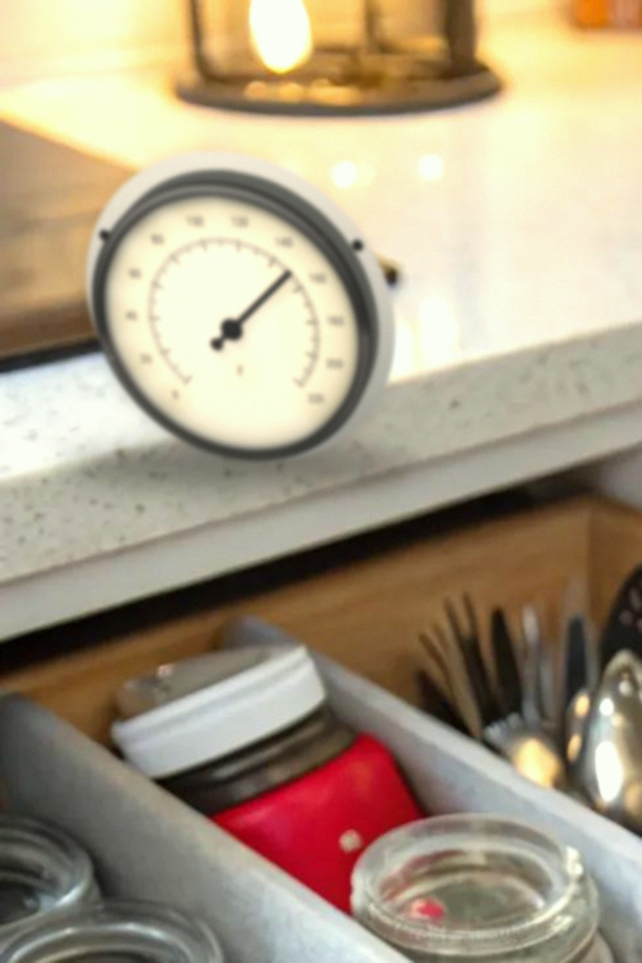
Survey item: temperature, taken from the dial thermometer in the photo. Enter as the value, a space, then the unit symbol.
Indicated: 150 °F
